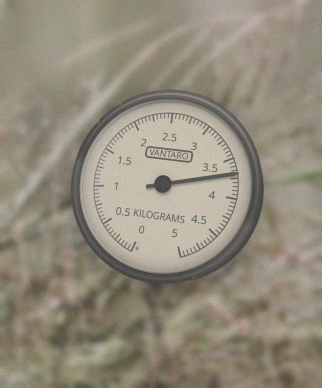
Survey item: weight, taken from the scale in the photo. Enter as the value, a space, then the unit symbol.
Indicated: 3.7 kg
